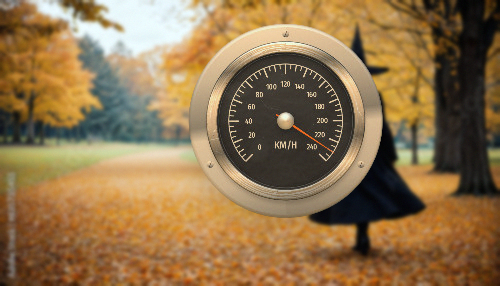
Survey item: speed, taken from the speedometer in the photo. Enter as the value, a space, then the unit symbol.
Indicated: 230 km/h
